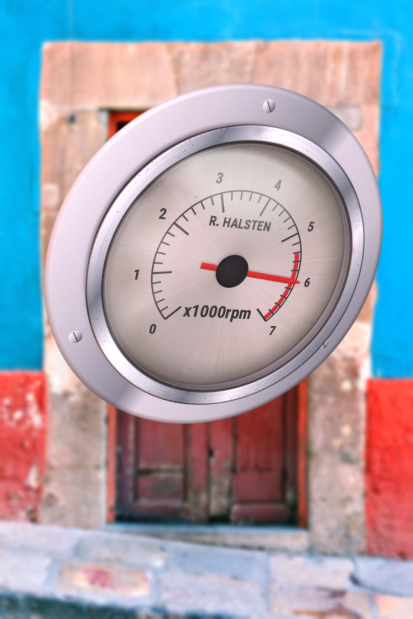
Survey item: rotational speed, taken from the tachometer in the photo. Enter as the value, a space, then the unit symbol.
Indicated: 6000 rpm
